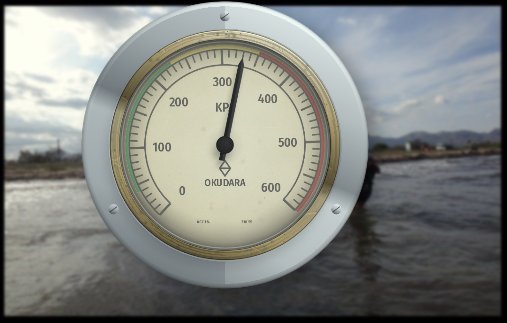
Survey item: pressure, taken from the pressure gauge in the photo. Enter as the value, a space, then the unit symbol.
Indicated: 330 kPa
